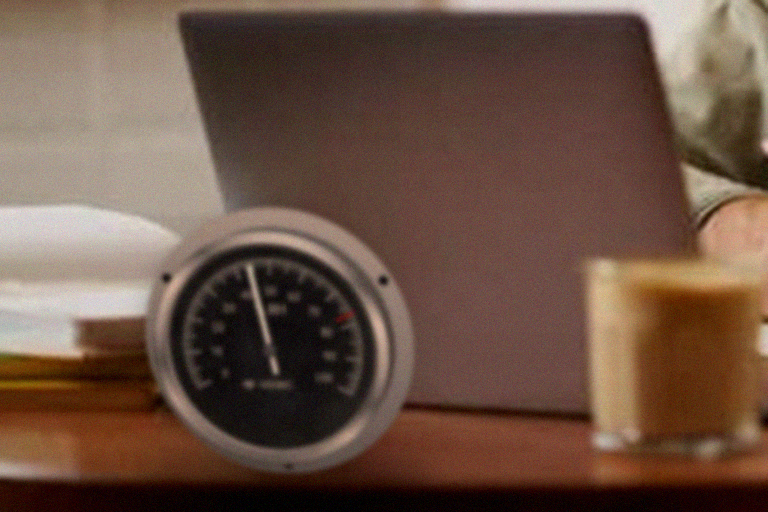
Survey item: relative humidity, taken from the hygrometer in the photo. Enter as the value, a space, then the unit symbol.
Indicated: 45 %
